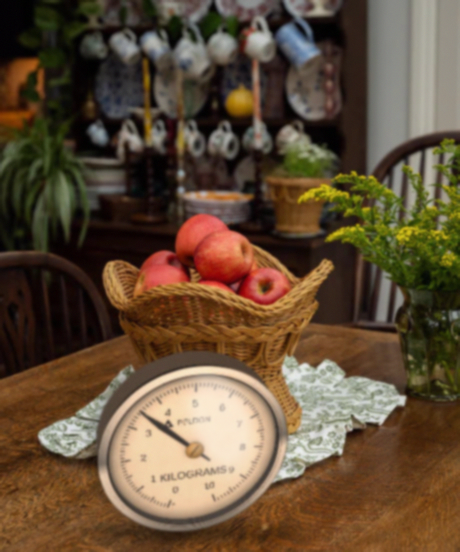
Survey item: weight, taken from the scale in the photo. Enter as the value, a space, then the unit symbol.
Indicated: 3.5 kg
